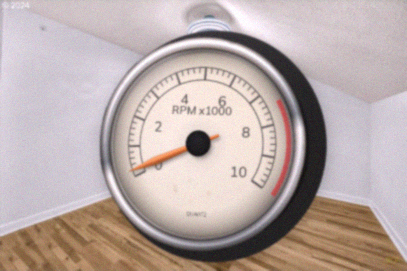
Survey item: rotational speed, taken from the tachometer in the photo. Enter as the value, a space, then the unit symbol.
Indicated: 200 rpm
